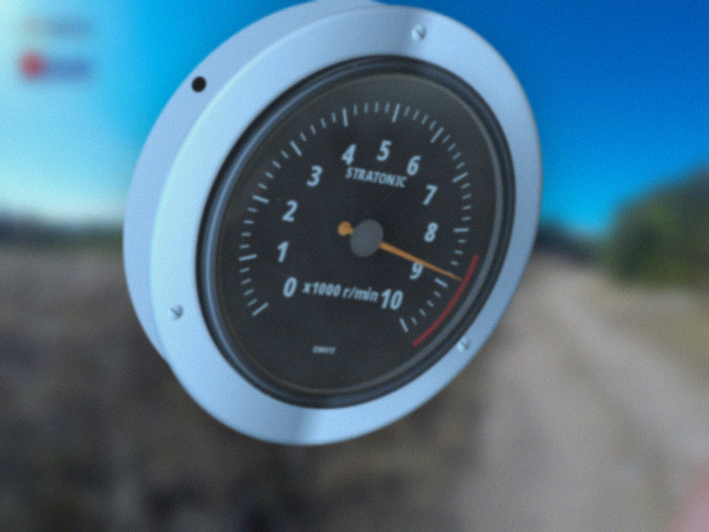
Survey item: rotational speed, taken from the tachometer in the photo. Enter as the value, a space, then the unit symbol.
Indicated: 8800 rpm
